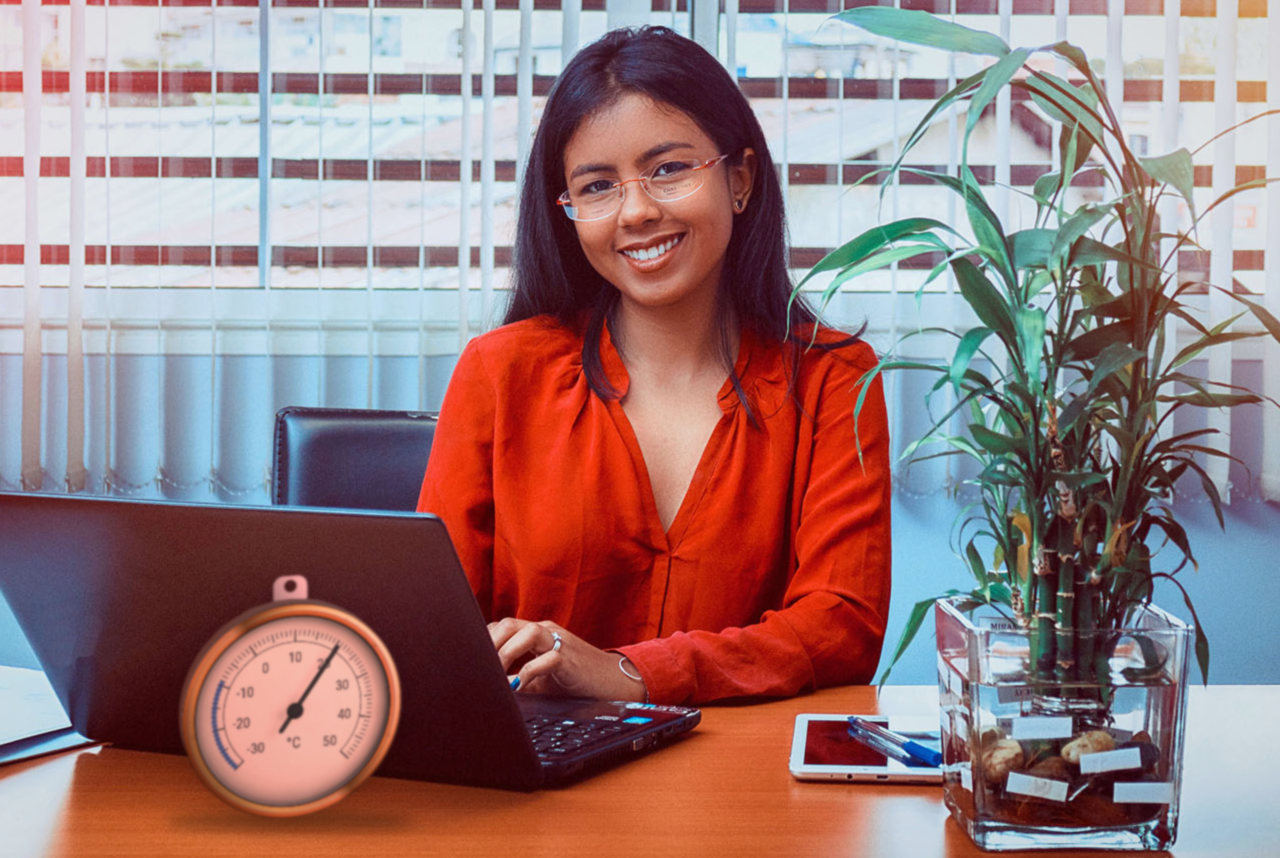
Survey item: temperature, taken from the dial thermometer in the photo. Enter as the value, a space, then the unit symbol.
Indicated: 20 °C
